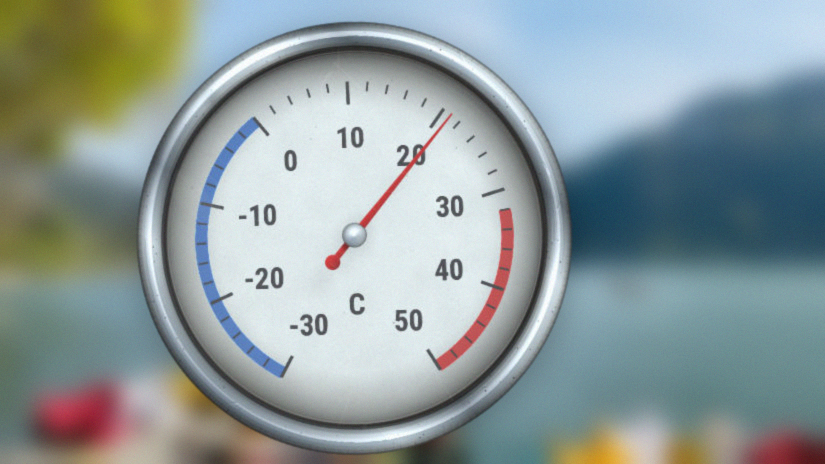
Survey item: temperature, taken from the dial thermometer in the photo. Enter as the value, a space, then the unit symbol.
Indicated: 21 °C
